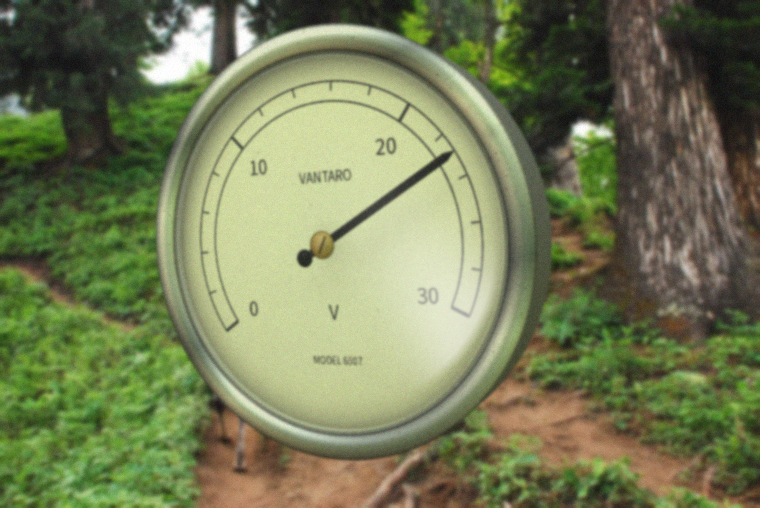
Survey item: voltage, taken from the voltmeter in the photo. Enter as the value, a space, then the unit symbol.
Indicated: 23 V
